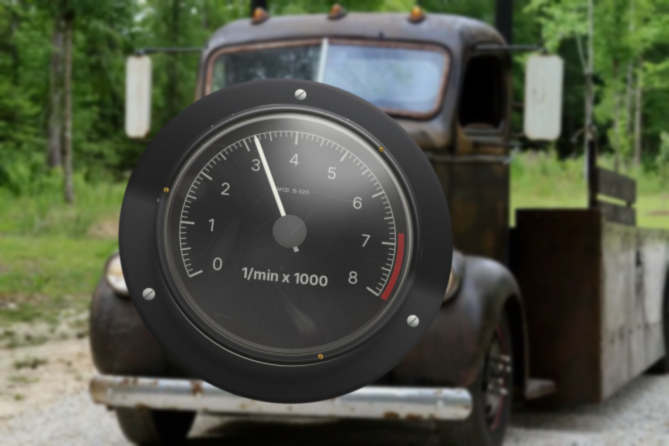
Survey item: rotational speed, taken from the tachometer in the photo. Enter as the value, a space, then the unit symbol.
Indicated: 3200 rpm
